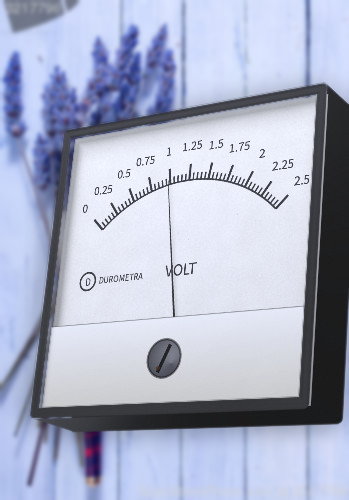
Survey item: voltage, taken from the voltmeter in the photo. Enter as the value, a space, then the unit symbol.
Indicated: 1 V
